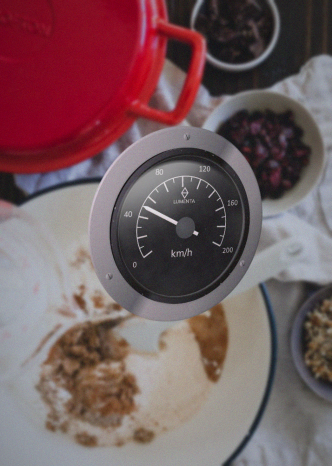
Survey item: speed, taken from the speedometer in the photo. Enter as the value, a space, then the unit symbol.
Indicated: 50 km/h
